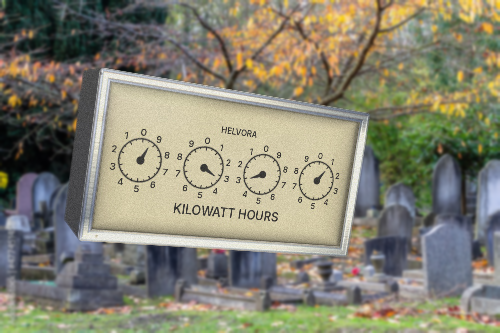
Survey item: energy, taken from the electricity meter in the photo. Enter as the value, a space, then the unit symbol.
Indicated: 9331 kWh
